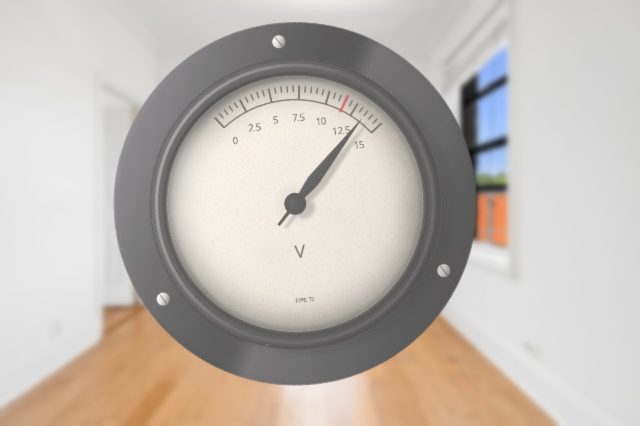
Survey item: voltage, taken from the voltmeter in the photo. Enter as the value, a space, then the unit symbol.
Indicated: 13.5 V
